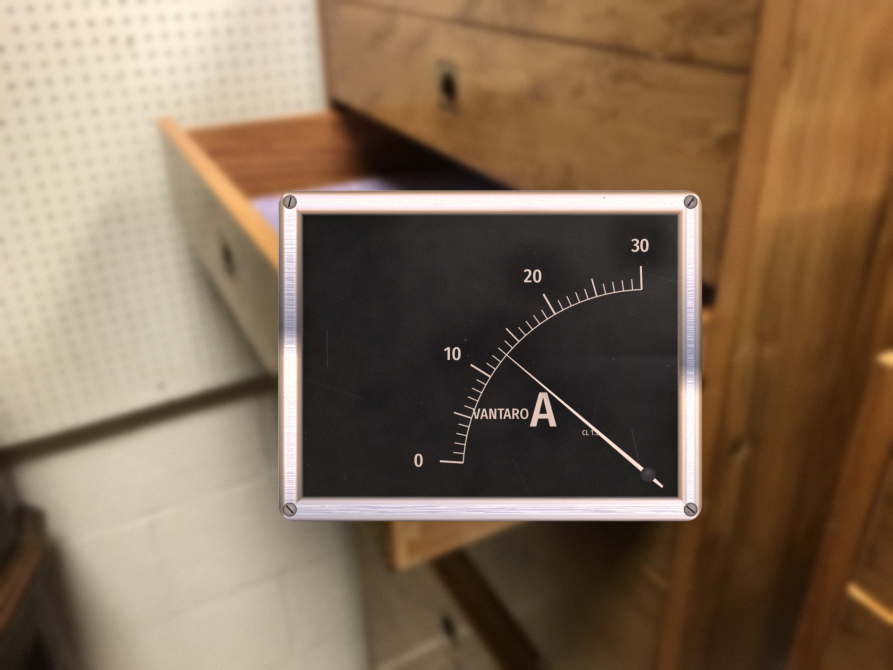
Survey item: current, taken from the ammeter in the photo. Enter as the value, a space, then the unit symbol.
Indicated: 13 A
